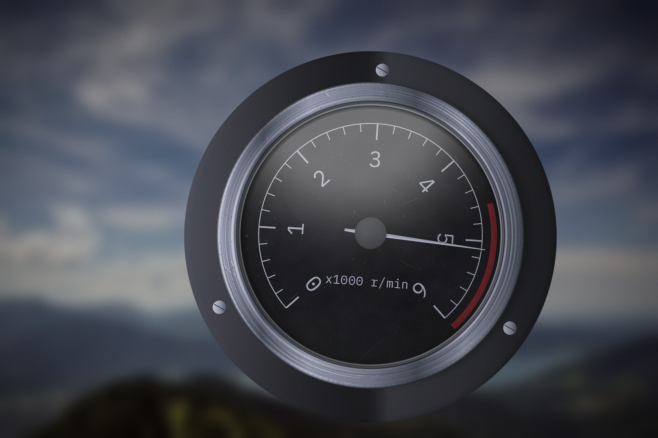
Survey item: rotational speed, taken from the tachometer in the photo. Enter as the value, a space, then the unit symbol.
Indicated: 5100 rpm
